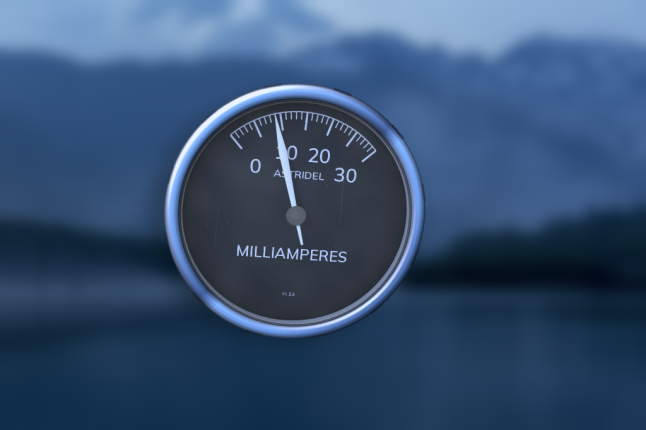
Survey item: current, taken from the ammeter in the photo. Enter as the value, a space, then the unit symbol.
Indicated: 9 mA
